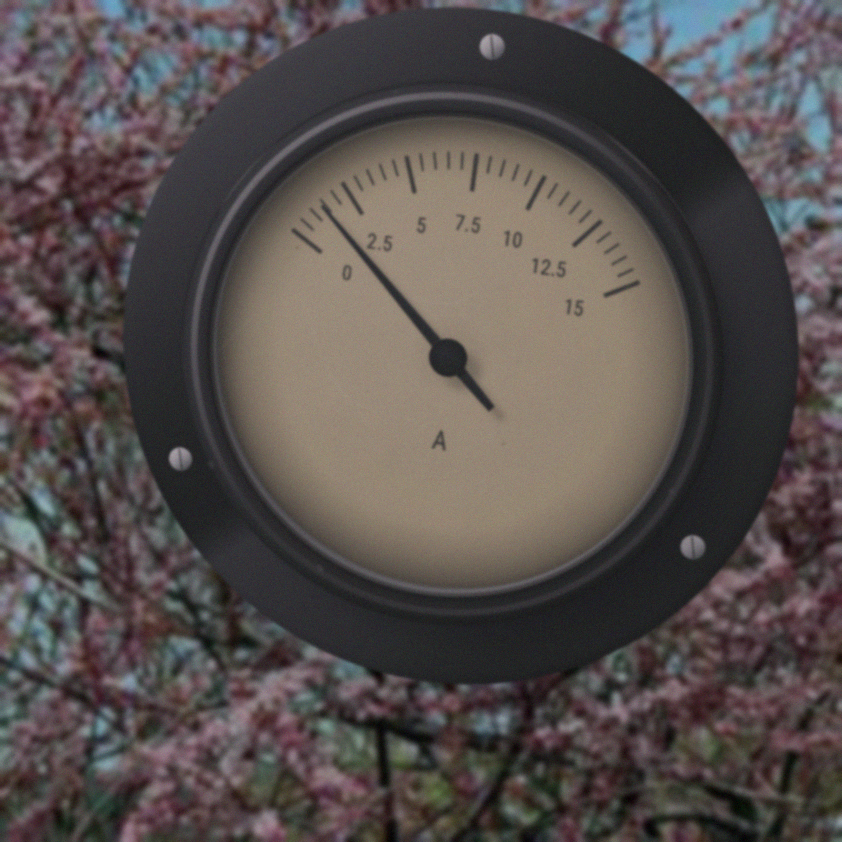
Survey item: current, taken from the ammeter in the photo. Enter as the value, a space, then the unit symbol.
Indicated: 1.5 A
